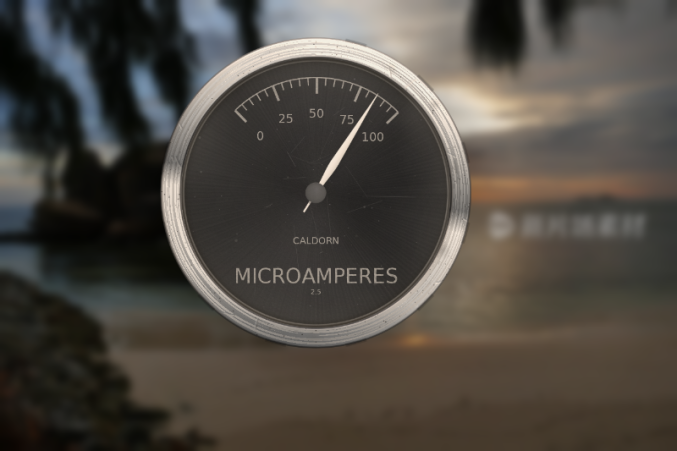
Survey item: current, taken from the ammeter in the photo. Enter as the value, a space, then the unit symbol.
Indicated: 85 µA
